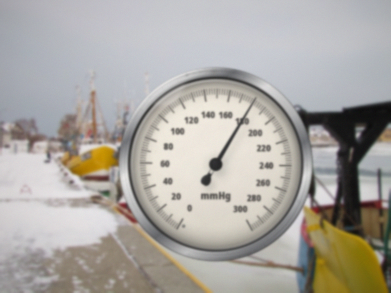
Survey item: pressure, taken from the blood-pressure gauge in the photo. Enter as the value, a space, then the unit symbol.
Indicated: 180 mmHg
